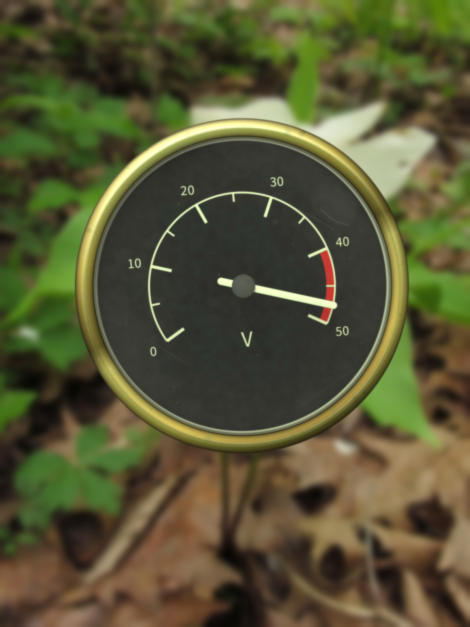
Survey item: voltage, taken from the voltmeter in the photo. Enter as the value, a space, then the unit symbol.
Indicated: 47.5 V
